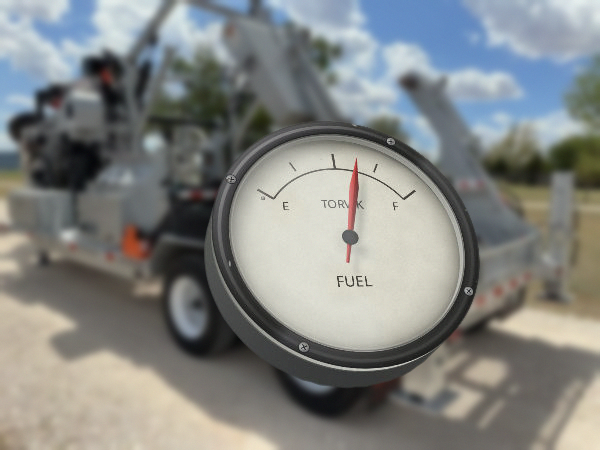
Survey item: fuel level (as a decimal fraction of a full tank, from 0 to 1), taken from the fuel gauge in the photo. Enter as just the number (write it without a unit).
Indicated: 0.625
